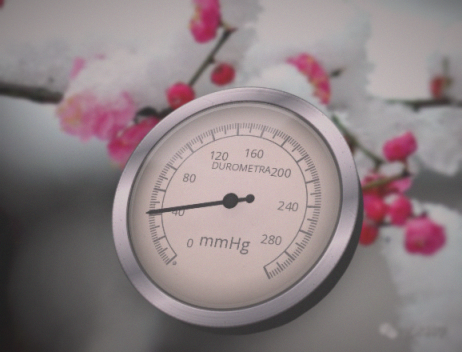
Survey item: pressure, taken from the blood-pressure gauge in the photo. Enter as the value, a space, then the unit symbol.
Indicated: 40 mmHg
